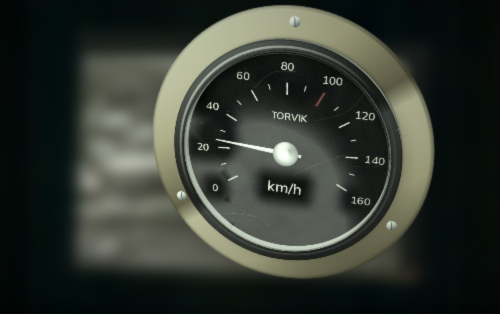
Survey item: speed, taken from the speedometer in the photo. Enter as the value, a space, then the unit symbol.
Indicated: 25 km/h
